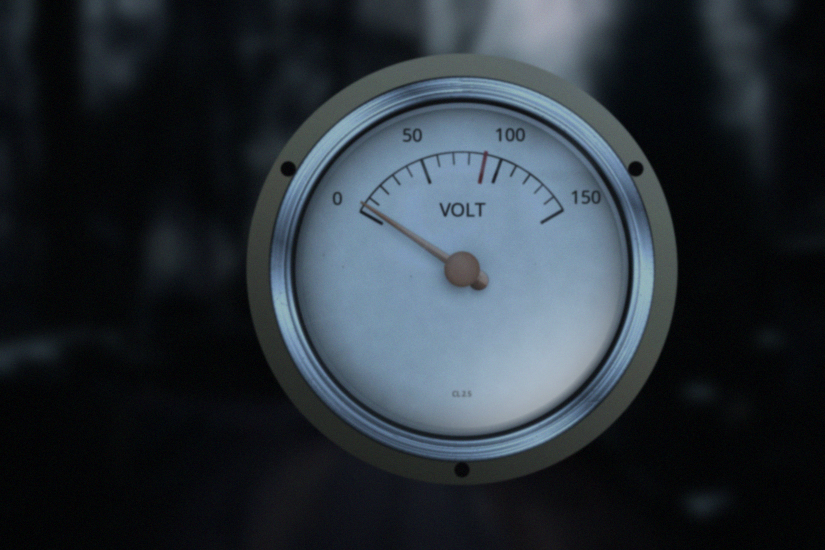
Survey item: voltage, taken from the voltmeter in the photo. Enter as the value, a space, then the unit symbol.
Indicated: 5 V
